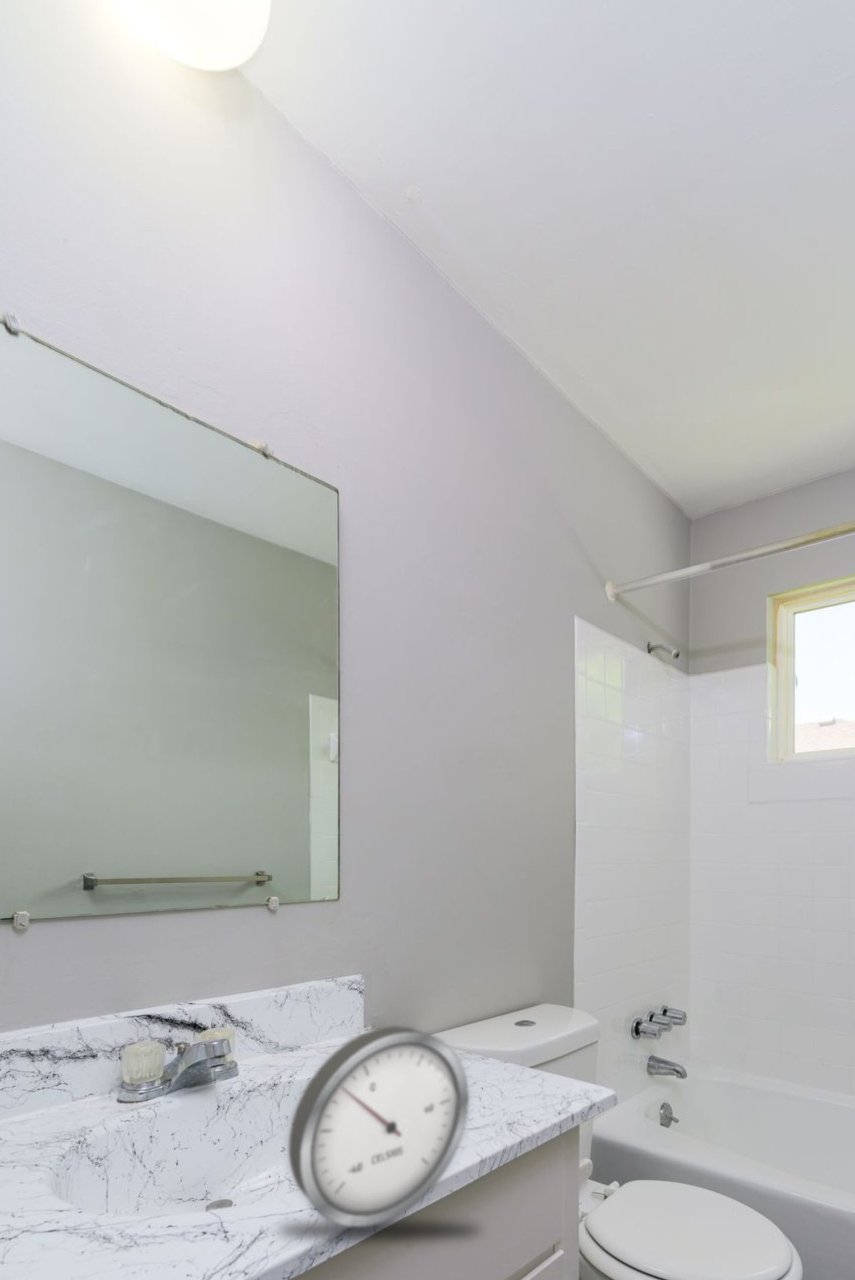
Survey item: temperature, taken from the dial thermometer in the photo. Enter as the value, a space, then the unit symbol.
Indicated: -8 °C
